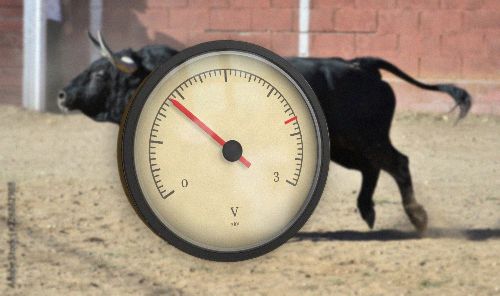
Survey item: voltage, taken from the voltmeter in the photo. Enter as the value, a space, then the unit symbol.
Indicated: 0.9 V
